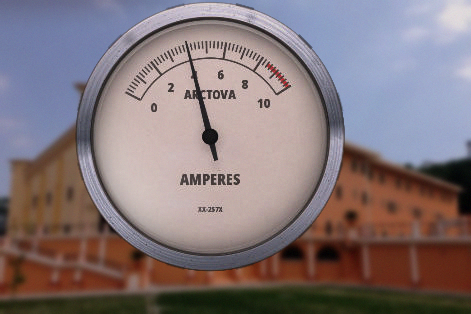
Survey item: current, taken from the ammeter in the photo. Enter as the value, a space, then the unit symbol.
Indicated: 4 A
